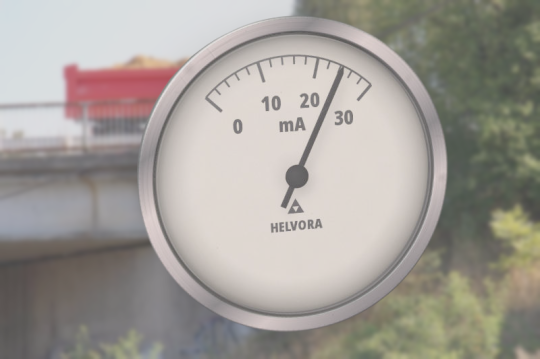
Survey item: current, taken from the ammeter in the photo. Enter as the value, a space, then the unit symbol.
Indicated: 24 mA
